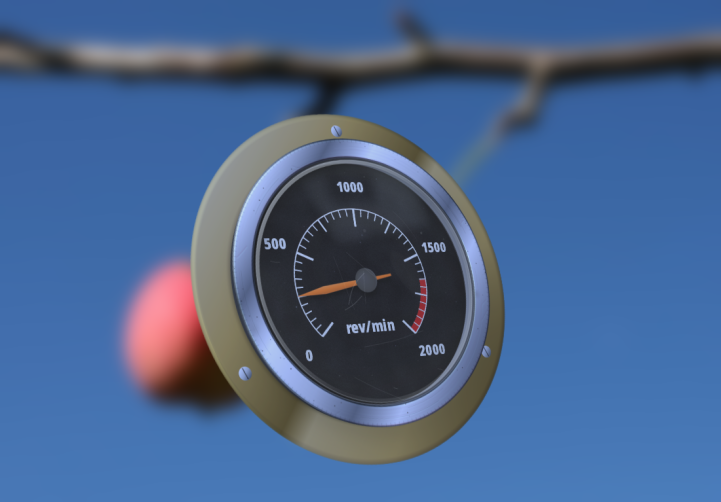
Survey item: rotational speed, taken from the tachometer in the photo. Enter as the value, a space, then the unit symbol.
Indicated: 250 rpm
